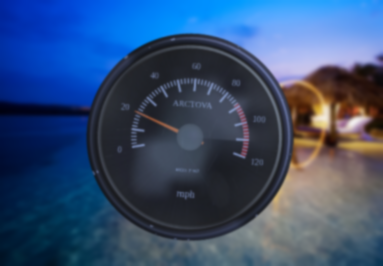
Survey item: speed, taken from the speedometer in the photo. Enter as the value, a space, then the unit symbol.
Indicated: 20 mph
